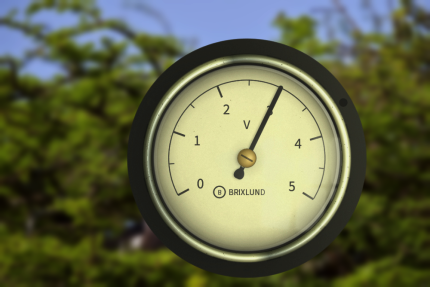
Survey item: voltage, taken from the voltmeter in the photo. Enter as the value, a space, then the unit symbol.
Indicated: 3 V
